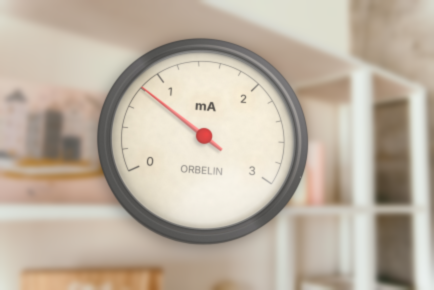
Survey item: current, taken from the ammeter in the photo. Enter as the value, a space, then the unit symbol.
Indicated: 0.8 mA
